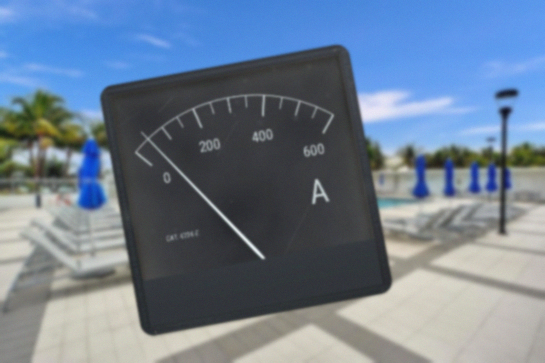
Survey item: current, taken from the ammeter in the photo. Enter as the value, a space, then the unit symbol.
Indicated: 50 A
